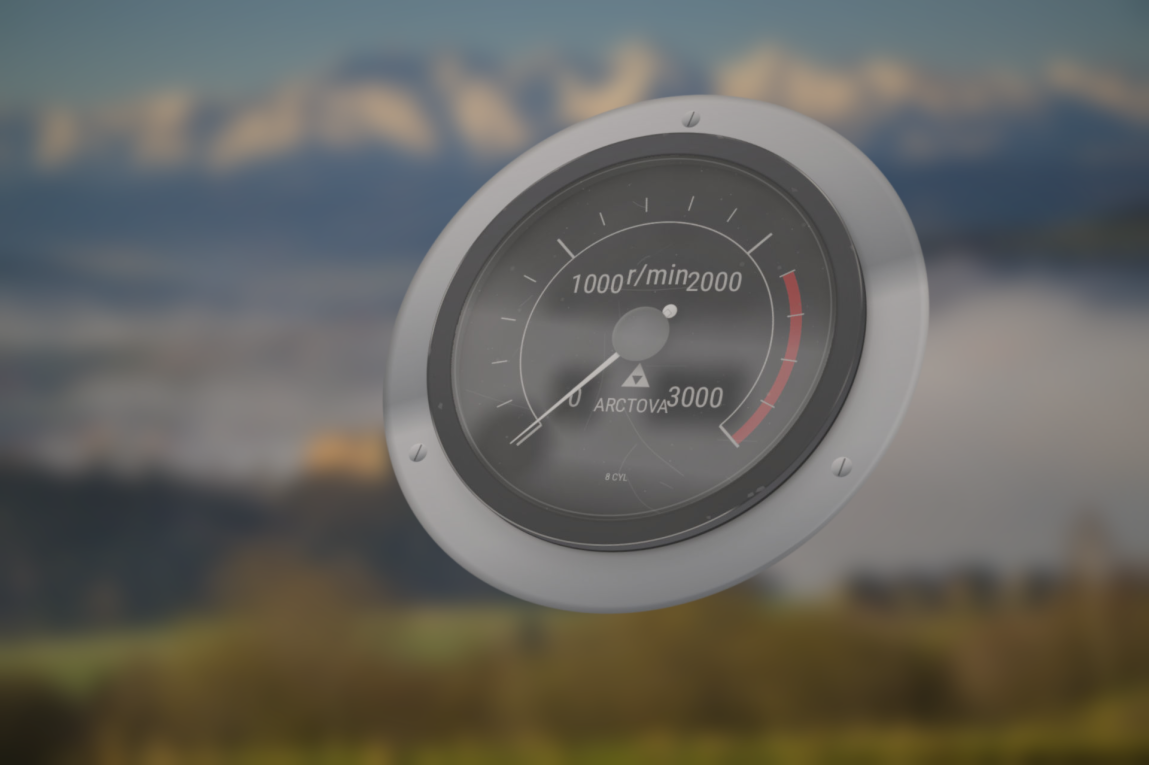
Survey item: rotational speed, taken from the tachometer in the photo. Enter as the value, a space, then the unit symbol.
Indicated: 0 rpm
